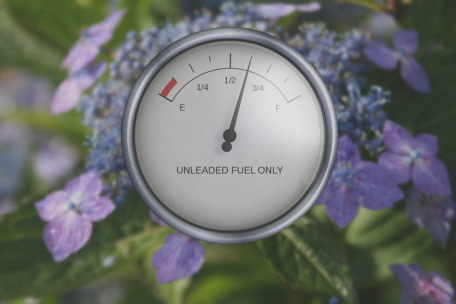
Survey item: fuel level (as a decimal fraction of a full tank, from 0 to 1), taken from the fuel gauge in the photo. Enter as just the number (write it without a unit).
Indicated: 0.625
